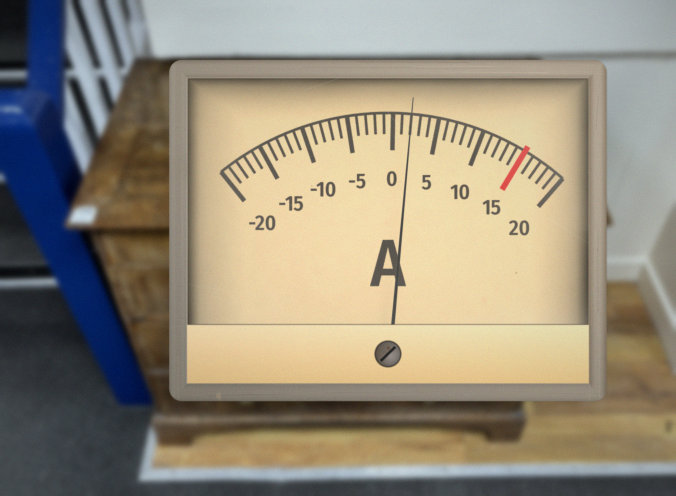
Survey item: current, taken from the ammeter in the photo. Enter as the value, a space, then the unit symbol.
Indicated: 2 A
